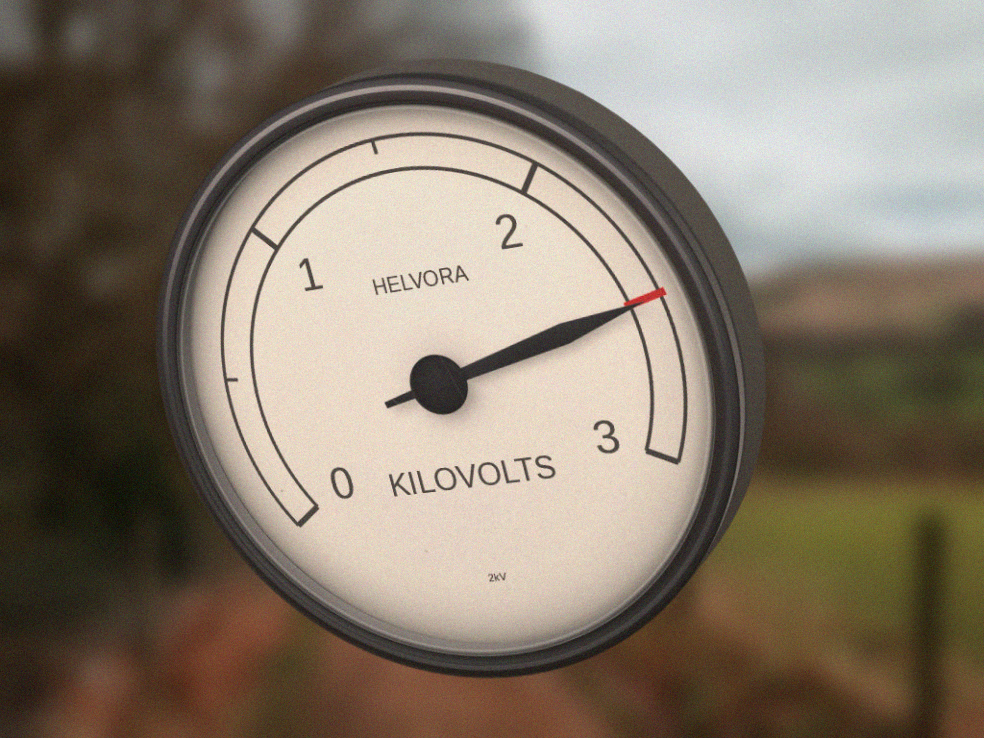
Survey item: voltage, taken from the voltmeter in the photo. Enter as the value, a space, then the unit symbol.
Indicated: 2.5 kV
